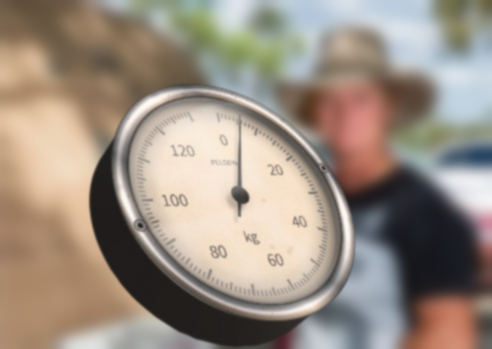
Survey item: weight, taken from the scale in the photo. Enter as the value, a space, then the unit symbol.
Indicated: 5 kg
